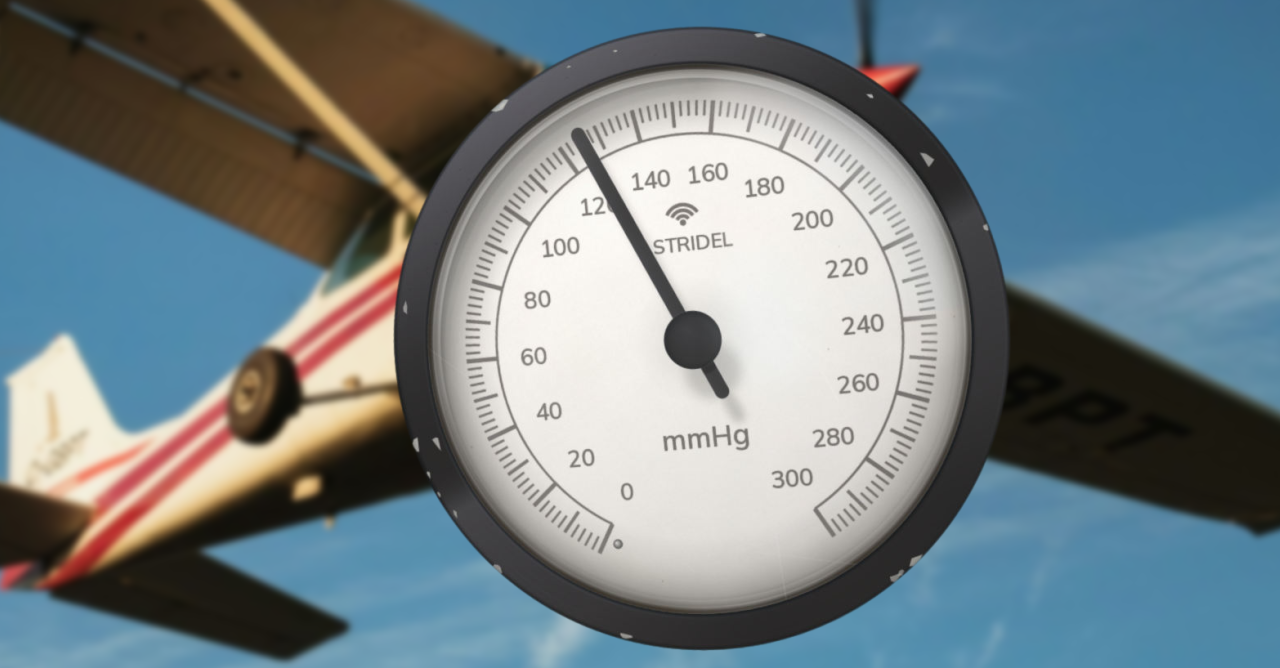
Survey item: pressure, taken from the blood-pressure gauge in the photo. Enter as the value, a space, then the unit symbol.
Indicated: 126 mmHg
